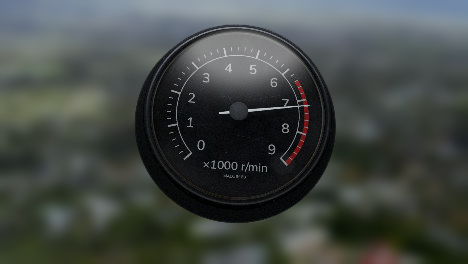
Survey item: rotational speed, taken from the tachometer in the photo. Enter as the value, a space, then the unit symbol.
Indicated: 7200 rpm
